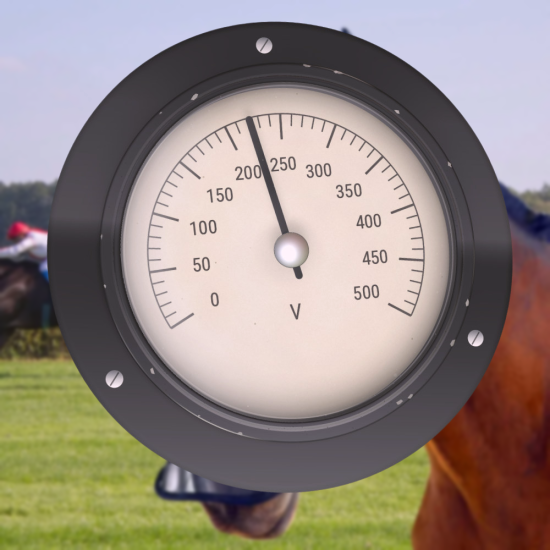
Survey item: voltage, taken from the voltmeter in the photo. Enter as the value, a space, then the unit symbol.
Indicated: 220 V
